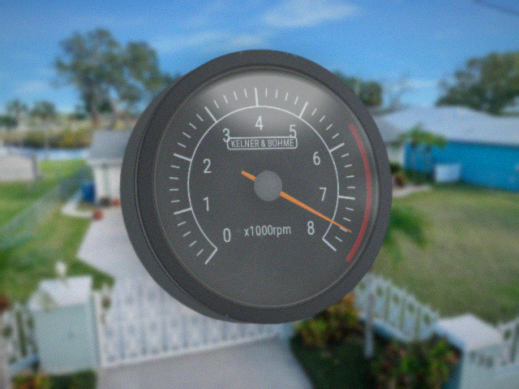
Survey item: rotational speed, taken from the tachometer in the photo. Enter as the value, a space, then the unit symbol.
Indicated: 7600 rpm
